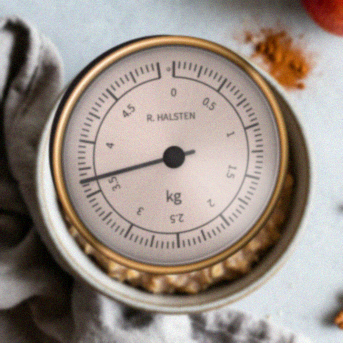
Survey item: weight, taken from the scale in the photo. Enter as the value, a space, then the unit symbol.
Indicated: 3.65 kg
